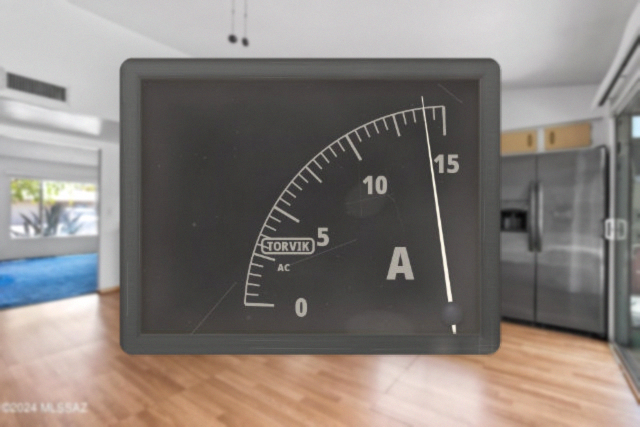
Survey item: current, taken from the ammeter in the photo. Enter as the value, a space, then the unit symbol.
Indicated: 14 A
